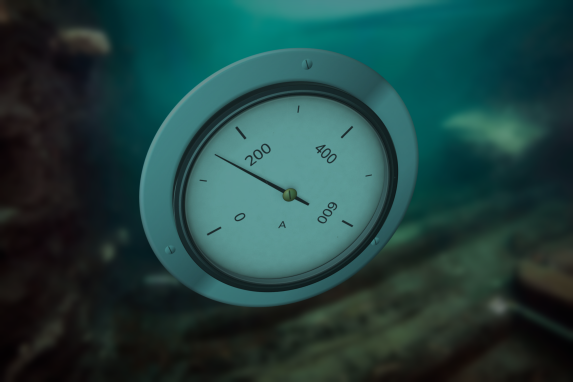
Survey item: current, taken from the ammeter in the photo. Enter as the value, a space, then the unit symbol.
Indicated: 150 A
